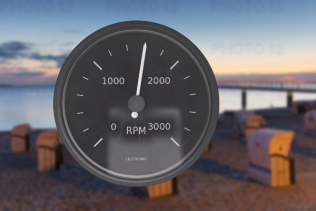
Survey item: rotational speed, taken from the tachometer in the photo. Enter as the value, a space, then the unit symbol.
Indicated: 1600 rpm
